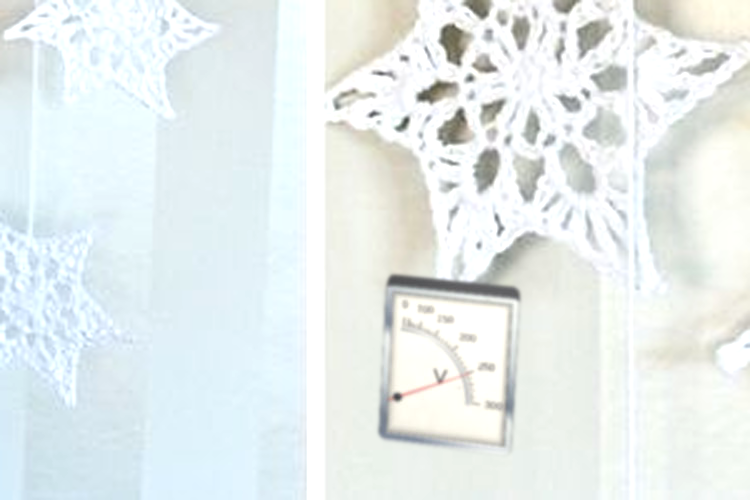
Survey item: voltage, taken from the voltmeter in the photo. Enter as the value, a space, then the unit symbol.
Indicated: 250 V
